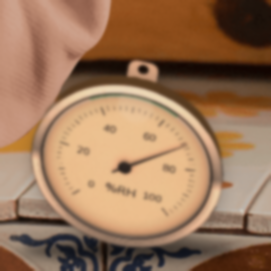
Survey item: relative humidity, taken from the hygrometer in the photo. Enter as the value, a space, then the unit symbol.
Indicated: 70 %
